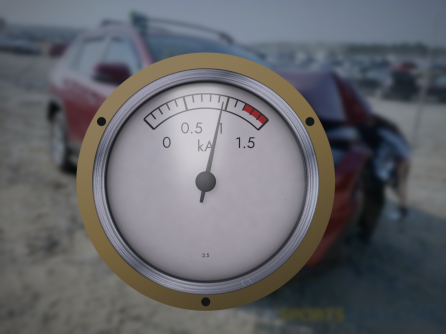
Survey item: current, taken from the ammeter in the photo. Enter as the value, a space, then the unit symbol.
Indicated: 0.95 kA
